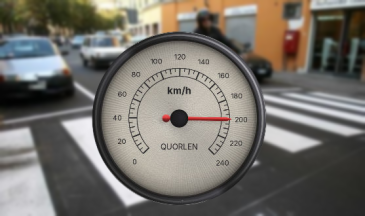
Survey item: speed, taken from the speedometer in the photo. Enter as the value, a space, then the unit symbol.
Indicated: 200 km/h
